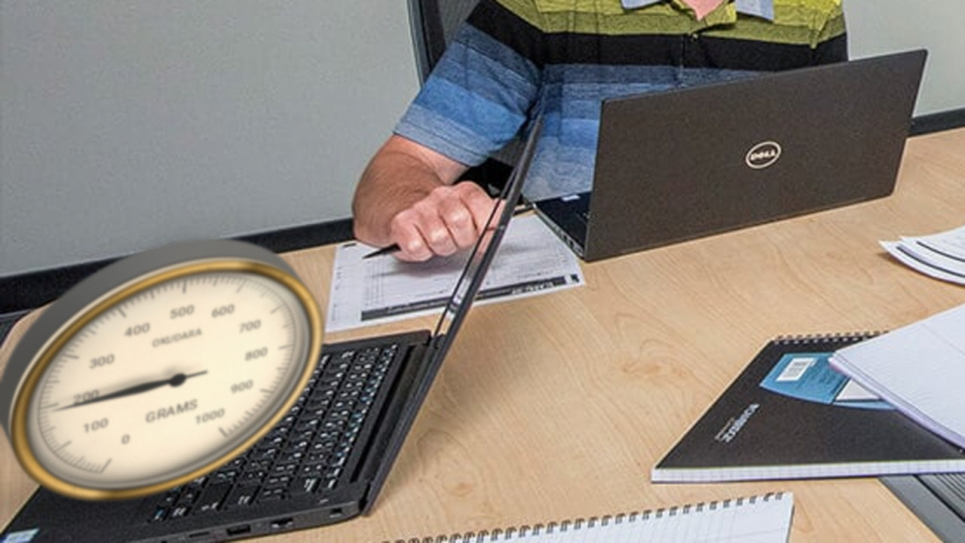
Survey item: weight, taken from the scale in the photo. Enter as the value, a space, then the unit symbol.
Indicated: 200 g
